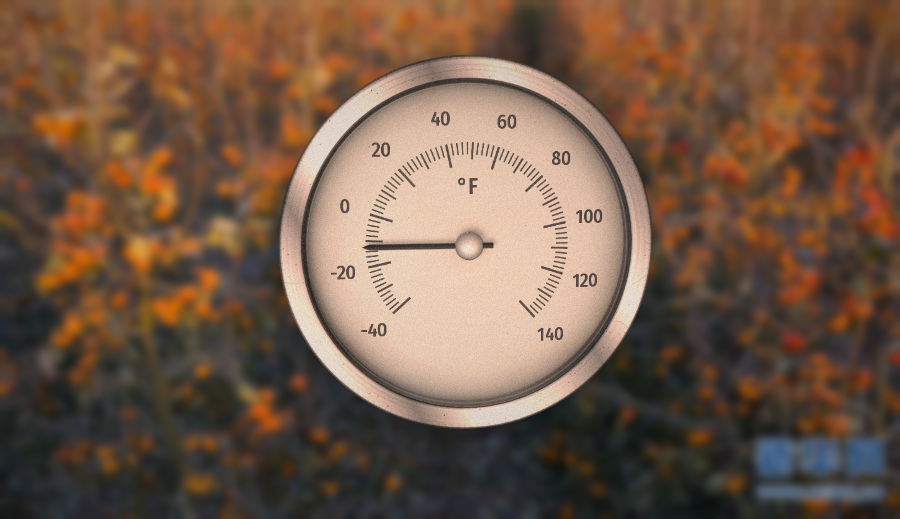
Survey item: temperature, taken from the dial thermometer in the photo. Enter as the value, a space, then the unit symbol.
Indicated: -12 °F
